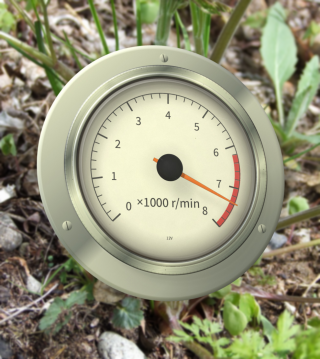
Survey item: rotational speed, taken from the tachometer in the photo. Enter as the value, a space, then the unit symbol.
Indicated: 7400 rpm
